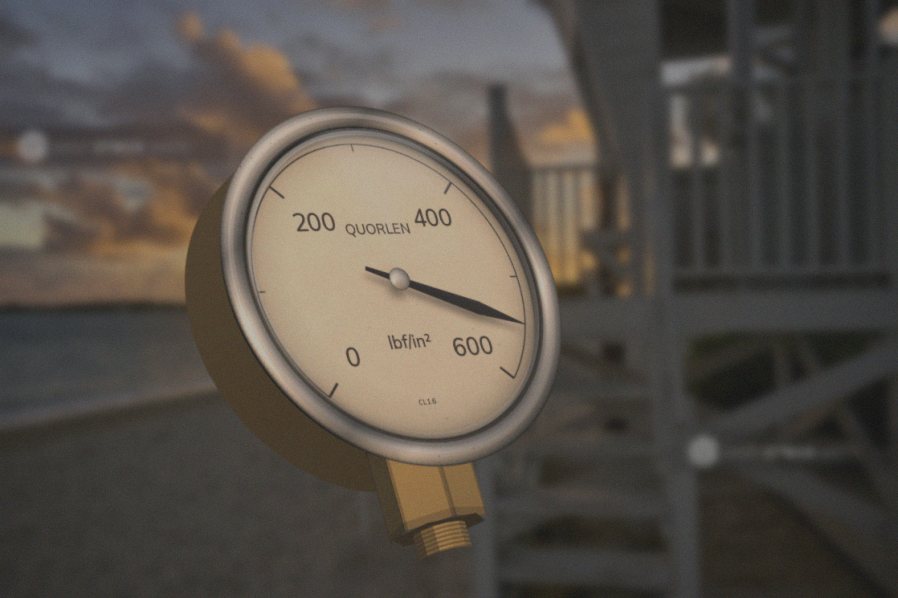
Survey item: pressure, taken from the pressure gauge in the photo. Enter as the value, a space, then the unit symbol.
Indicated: 550 psi
